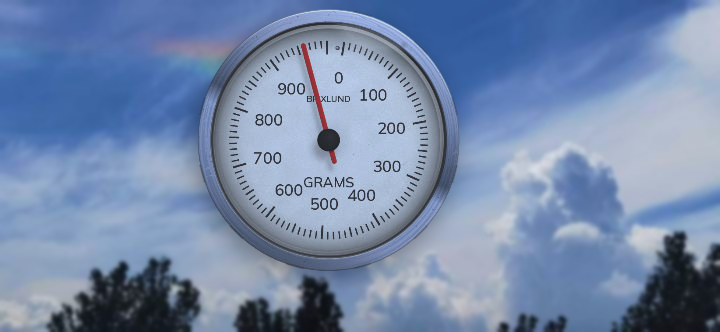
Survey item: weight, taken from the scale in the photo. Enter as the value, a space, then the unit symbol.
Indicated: 960 g
